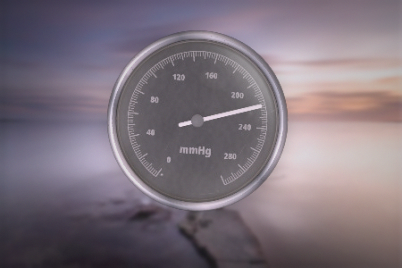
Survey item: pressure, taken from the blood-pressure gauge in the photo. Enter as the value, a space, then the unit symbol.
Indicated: 220 mmHg
